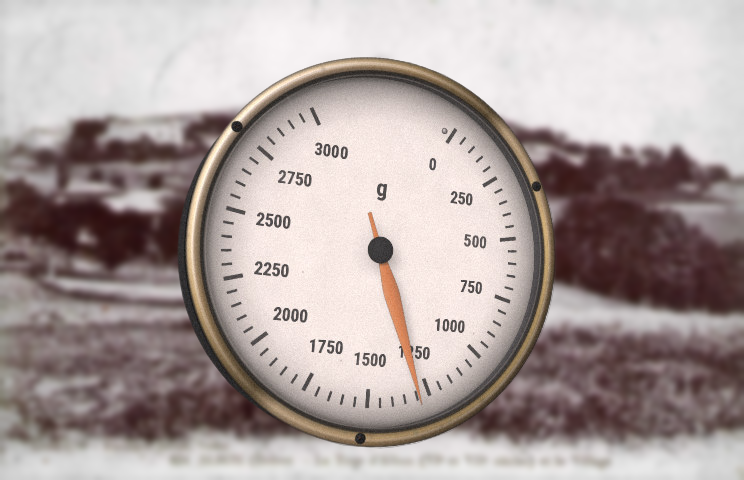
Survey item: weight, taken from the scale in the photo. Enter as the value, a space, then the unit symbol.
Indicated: 1300 g
